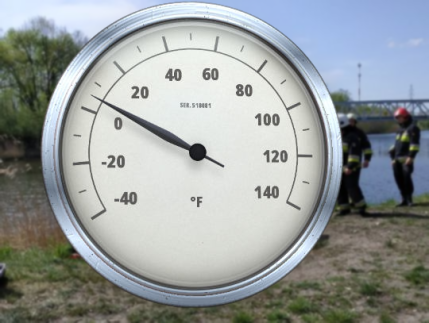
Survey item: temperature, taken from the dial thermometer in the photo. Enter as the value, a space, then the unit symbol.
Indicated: 5 °F
